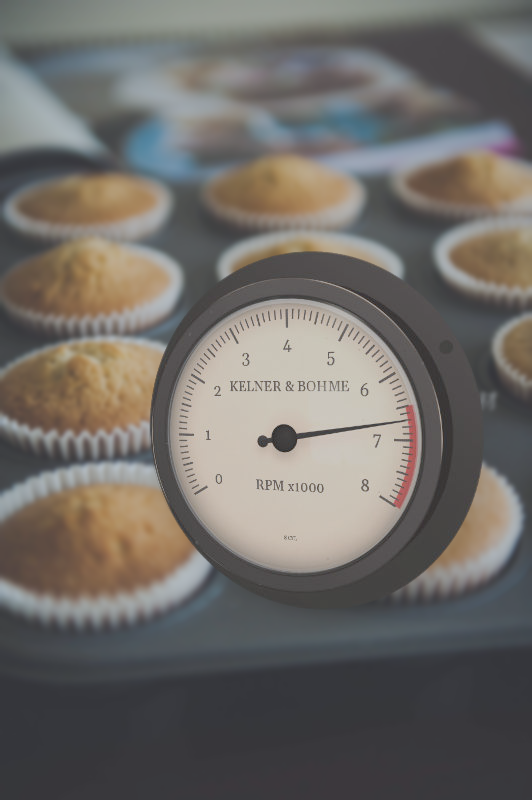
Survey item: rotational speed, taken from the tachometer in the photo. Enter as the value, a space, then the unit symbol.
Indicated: 6700 rpm
